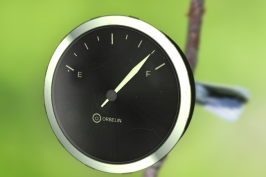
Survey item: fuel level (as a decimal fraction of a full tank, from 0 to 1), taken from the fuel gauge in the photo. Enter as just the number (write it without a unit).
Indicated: 0.875
